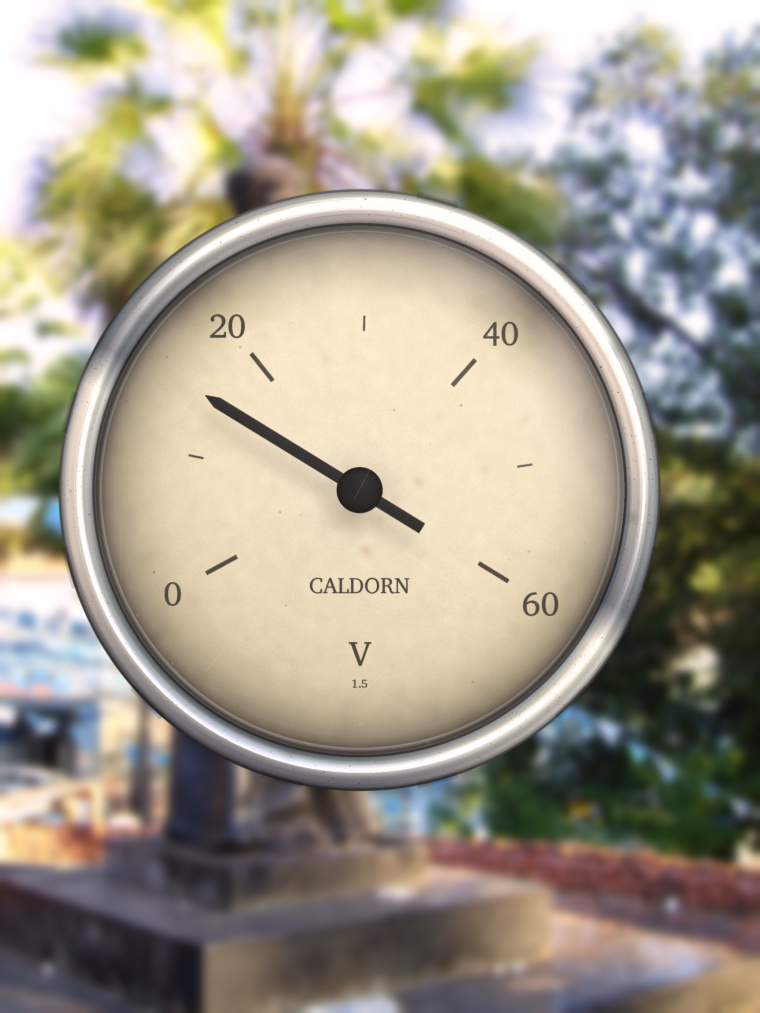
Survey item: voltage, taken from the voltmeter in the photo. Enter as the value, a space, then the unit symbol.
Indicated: 15 V
